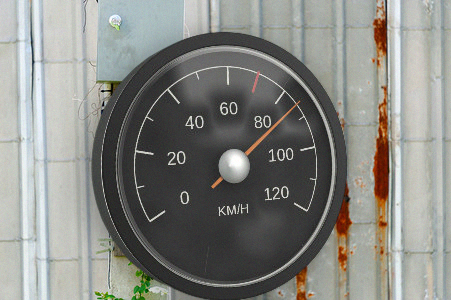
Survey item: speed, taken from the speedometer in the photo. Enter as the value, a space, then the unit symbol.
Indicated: 85 km/h
